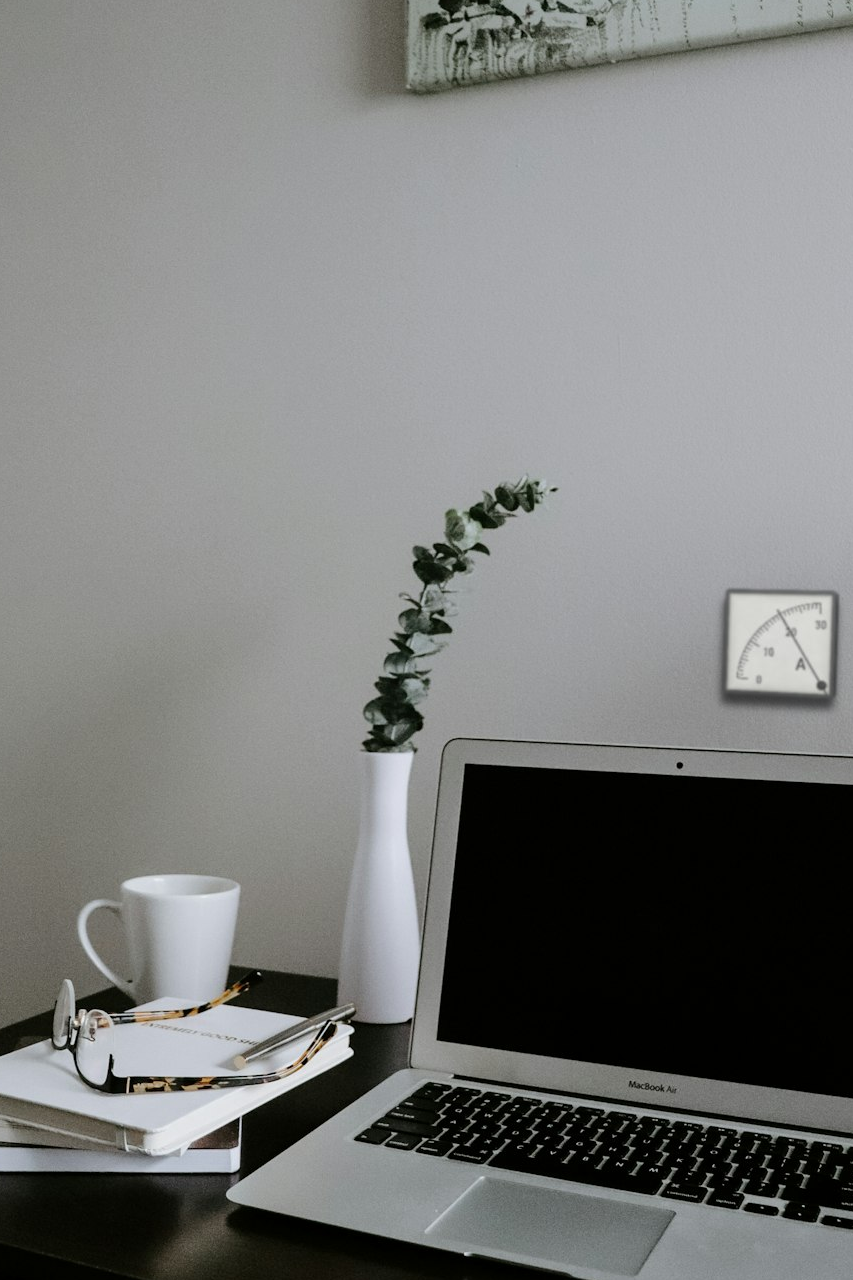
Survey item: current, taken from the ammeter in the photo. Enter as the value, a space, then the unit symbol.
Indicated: 20 A
